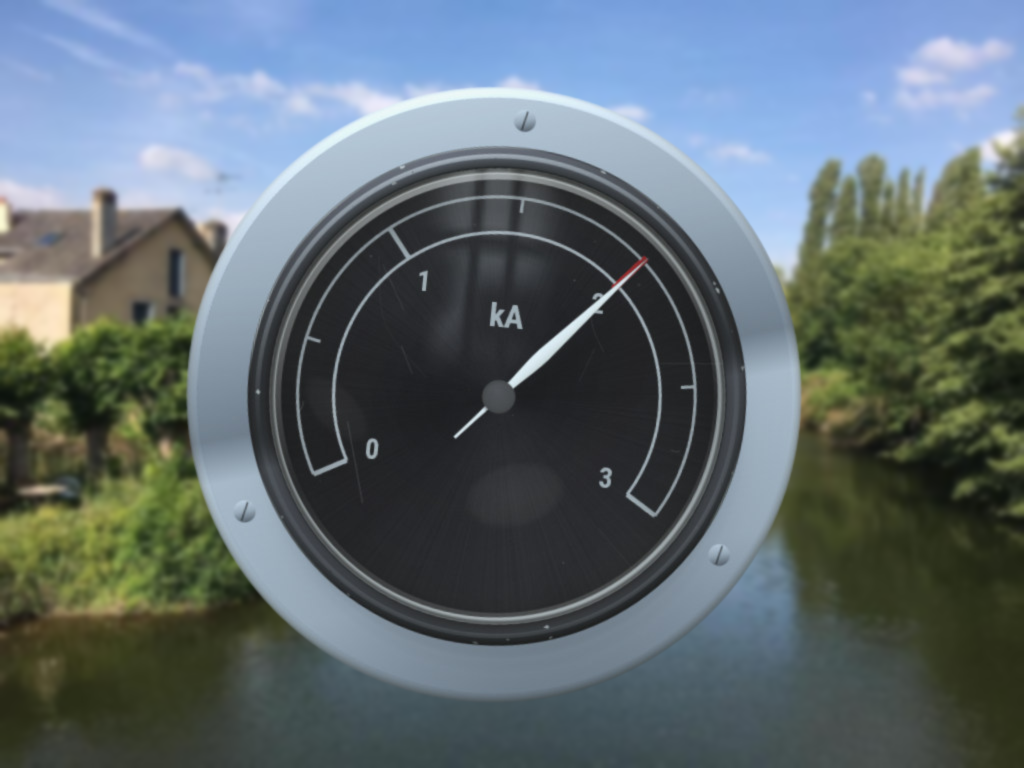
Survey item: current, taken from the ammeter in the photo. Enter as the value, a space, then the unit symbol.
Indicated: 2 kA
